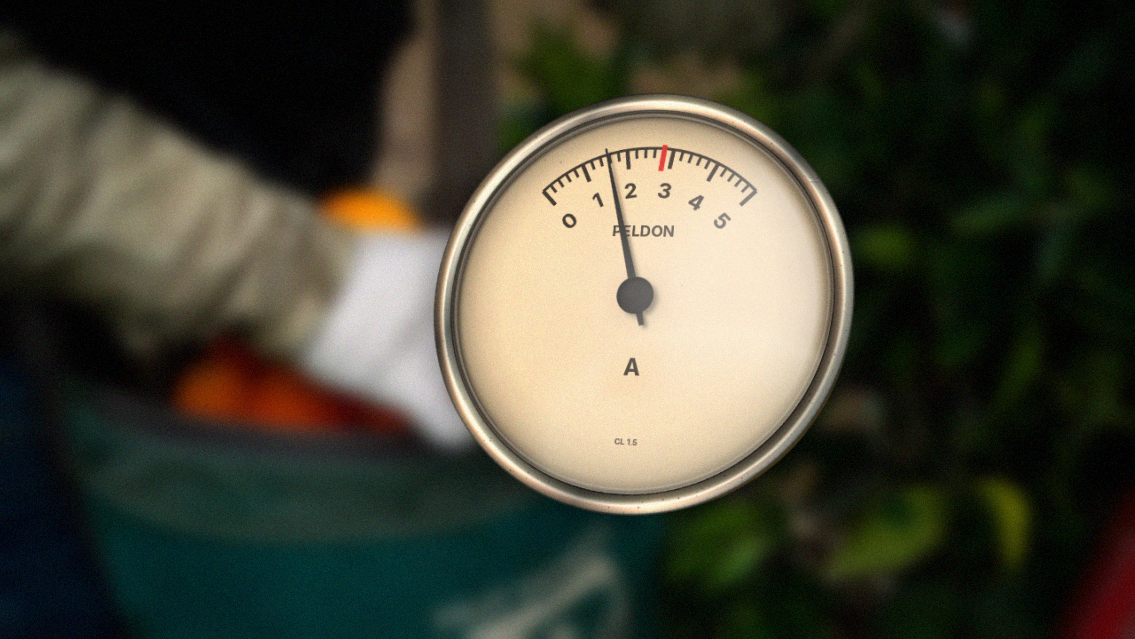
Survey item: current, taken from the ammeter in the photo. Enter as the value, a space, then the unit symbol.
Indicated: 1.6 A
